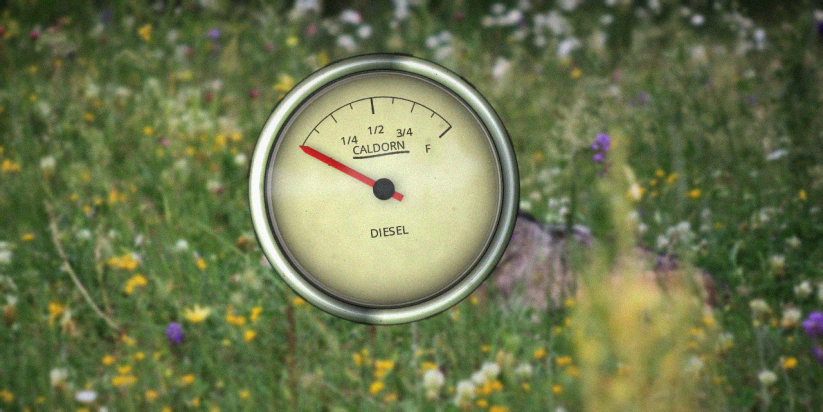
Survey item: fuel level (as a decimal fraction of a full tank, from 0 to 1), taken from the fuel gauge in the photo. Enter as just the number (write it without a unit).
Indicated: 0
